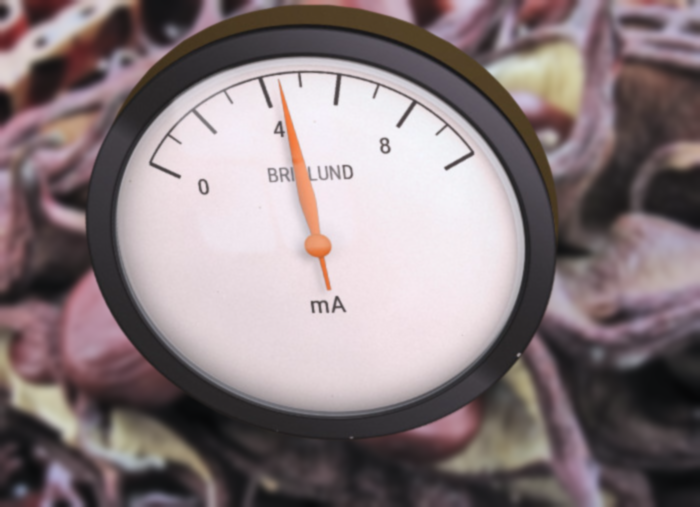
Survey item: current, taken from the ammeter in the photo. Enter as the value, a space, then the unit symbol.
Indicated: 4.5 mA
